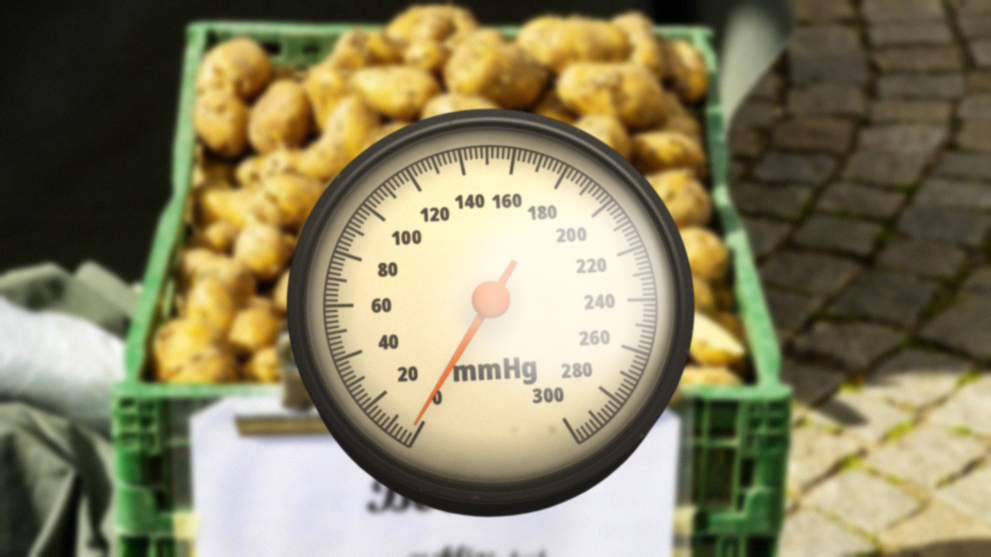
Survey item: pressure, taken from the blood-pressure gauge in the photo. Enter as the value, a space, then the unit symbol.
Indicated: 2 mmHg
